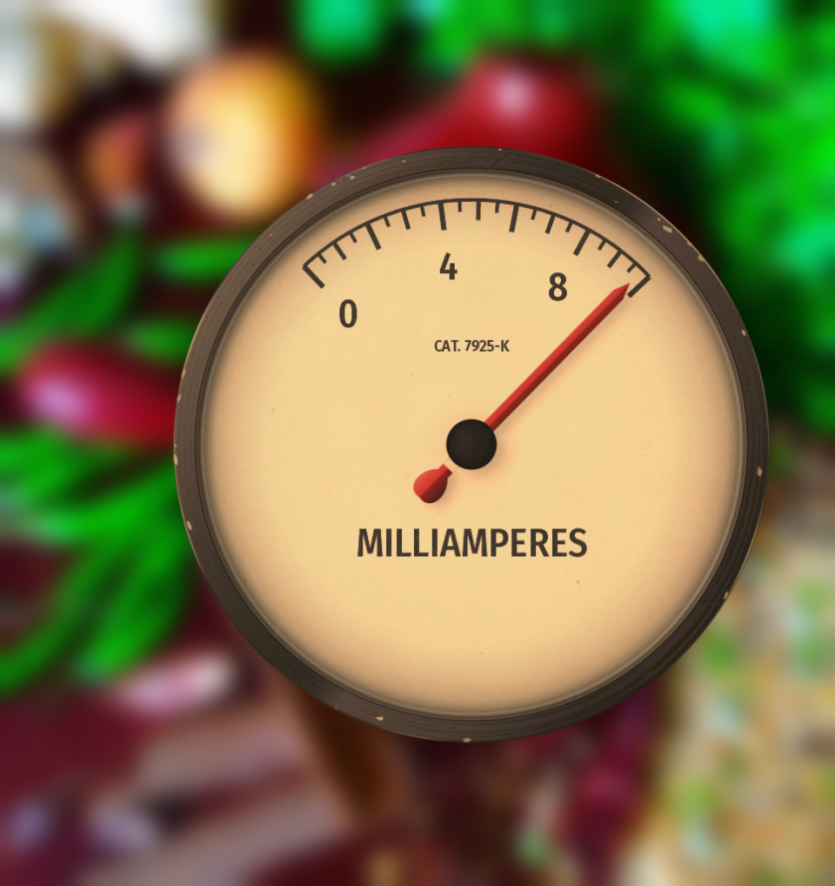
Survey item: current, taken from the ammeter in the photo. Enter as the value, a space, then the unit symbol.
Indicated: 9.75 mA
